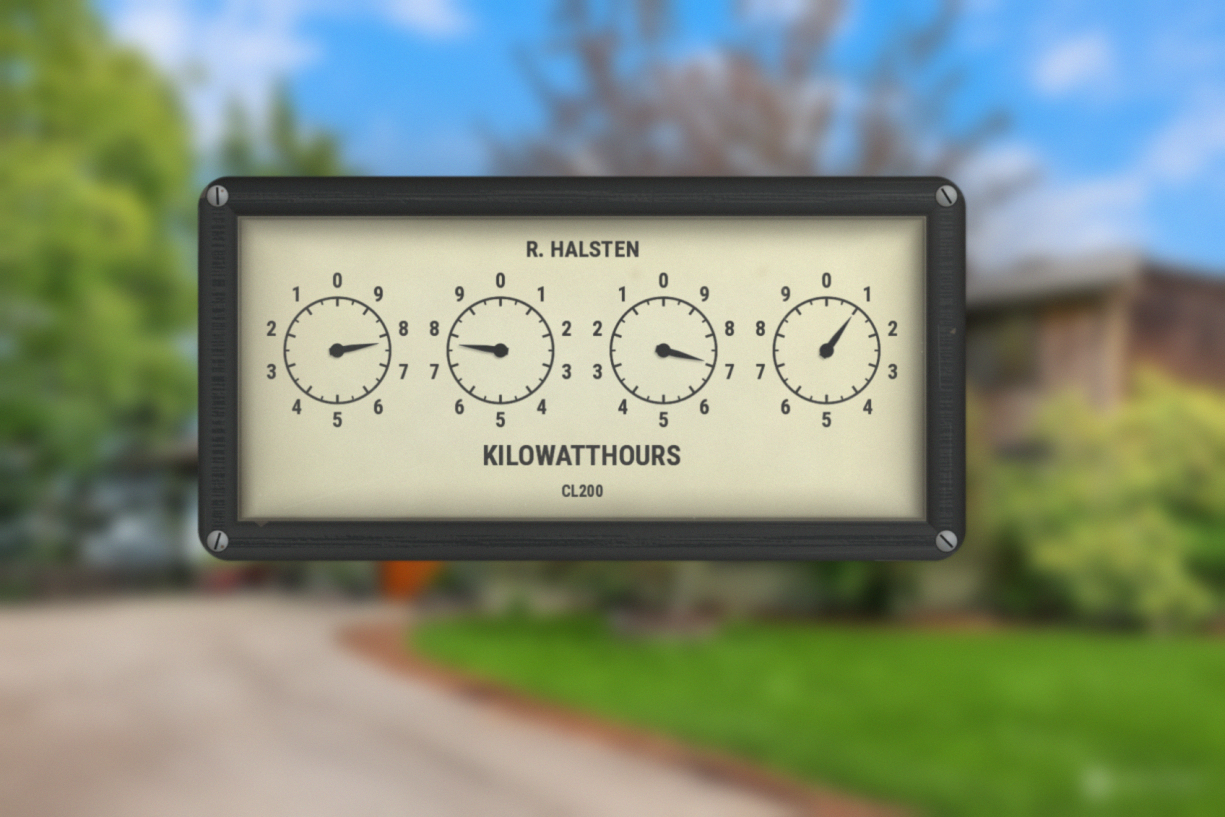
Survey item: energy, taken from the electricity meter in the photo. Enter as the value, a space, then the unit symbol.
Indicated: 7771 kWh
